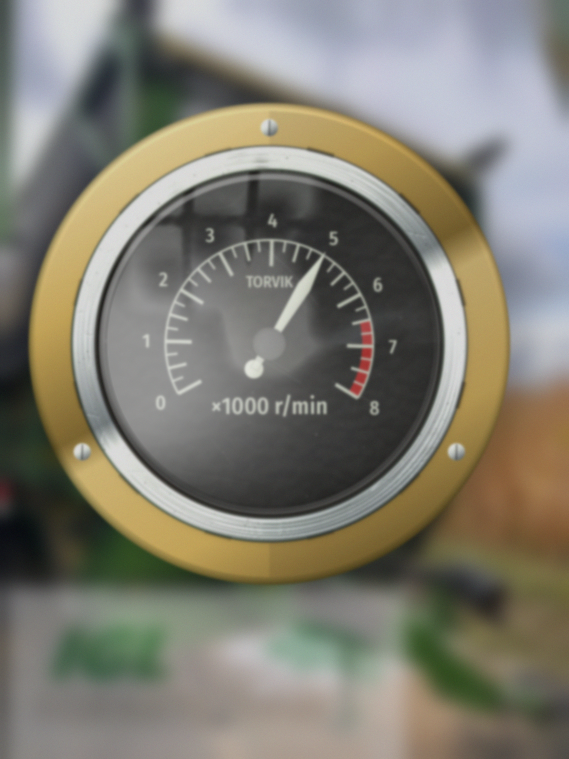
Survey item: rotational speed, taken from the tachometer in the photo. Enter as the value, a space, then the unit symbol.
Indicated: 5000 rpm
